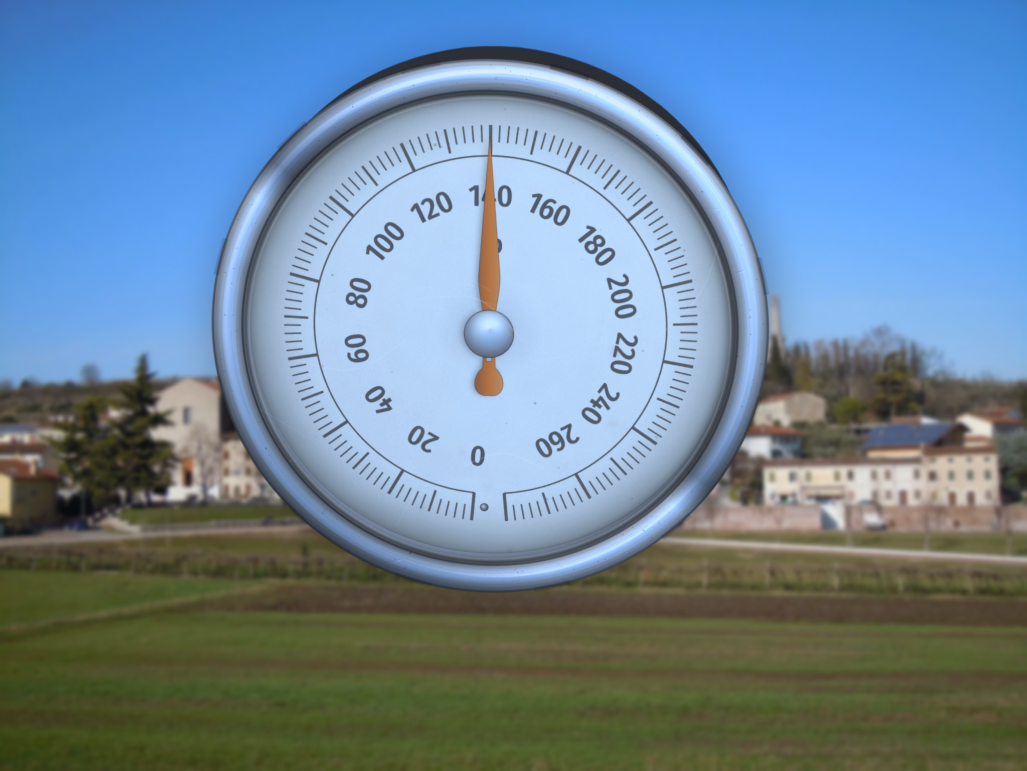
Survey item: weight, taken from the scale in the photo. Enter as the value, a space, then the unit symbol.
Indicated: 140 lb
